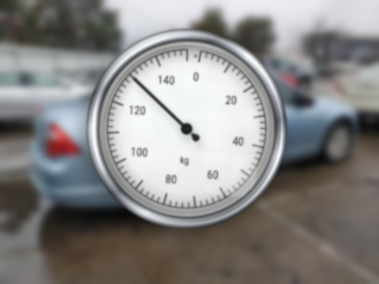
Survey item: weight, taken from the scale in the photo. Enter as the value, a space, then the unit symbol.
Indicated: 130 kg
